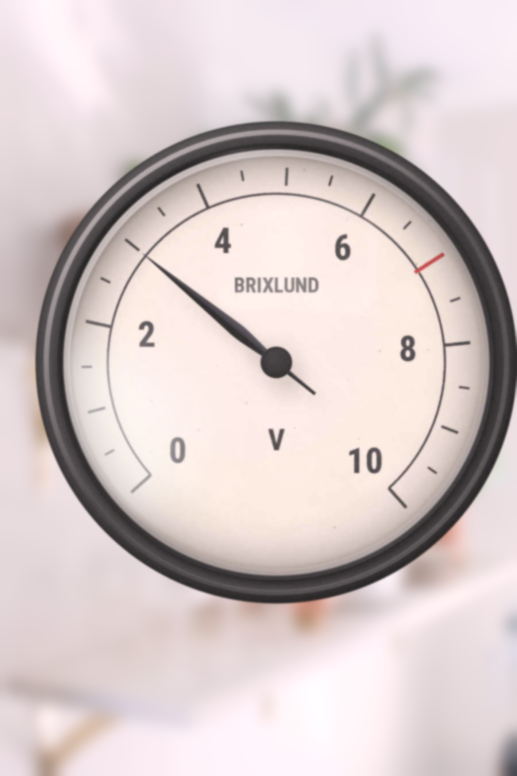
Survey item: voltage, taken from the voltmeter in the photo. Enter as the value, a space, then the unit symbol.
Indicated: 3 V
